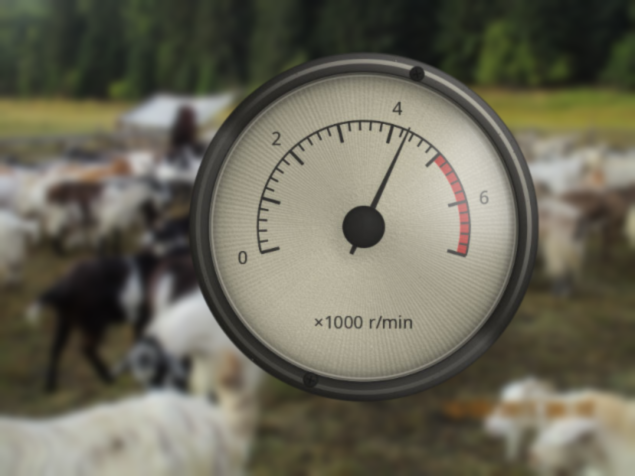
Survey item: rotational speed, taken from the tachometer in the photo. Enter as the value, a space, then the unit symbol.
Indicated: 4300 rpm
